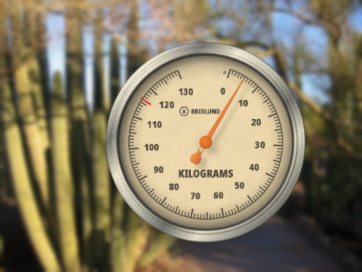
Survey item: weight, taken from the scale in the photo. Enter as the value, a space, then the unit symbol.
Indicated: 5 kg
